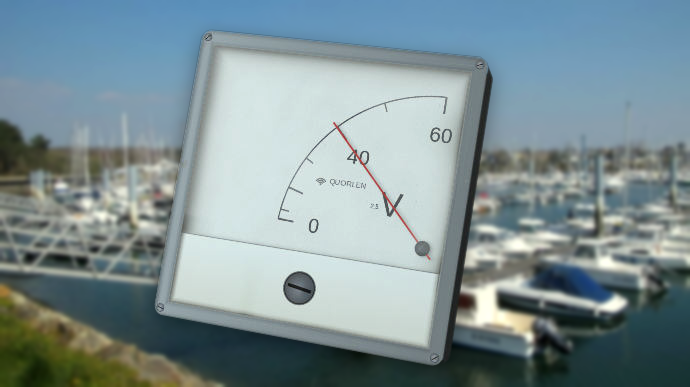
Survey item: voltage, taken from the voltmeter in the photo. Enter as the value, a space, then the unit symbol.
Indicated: 40 V
